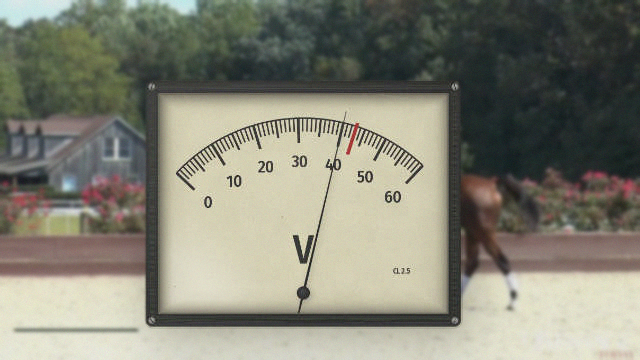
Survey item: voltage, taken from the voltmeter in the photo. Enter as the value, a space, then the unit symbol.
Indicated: 40 V
